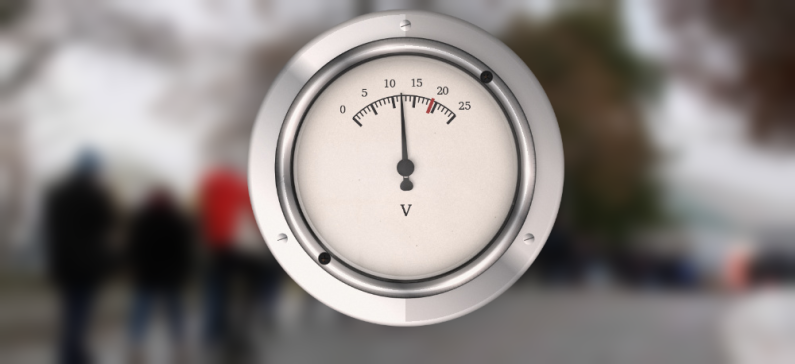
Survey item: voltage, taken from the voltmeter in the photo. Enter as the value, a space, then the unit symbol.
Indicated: 12 V
